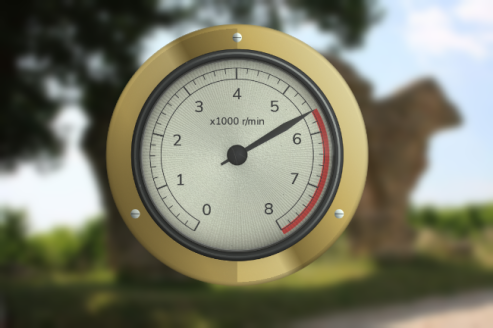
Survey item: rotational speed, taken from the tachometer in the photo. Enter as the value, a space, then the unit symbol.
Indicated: 5600 rpm
